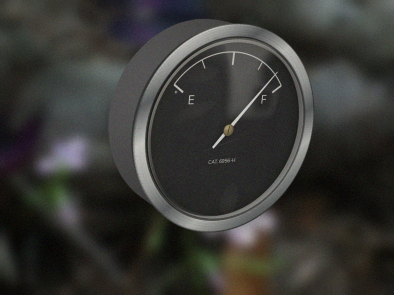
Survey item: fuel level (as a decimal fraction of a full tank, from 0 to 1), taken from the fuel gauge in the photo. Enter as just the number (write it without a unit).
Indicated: 0.875
